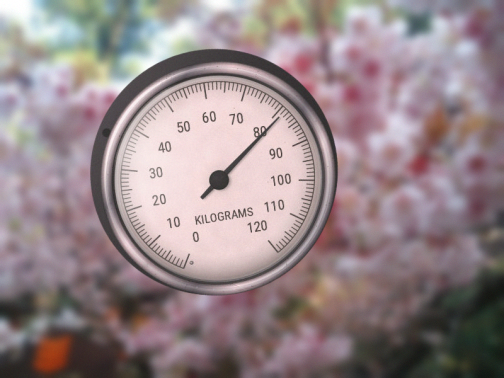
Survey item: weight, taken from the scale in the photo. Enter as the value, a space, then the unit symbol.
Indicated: 81 kg
